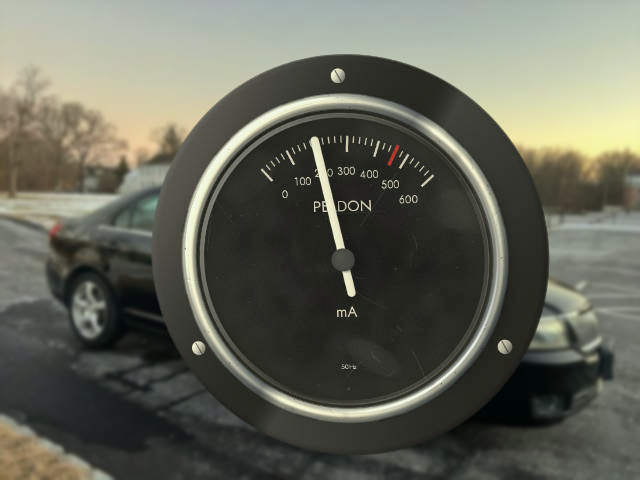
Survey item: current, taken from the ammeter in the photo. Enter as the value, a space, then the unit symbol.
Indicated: 200 mA
